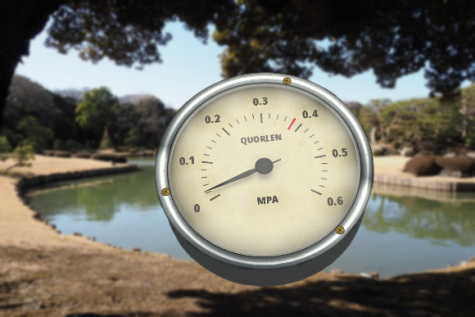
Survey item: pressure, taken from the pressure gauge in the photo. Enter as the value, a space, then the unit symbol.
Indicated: 0.02 MPa
